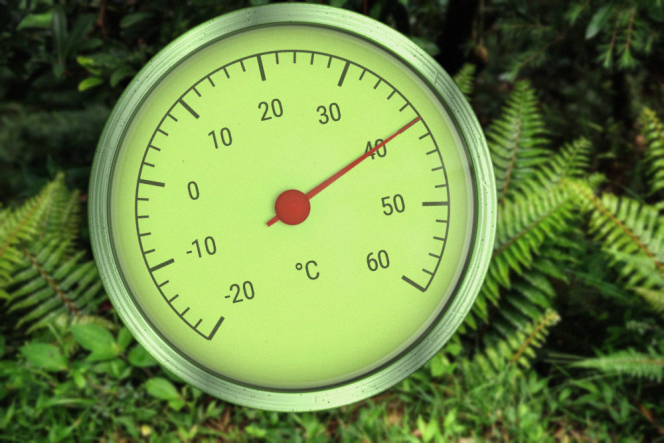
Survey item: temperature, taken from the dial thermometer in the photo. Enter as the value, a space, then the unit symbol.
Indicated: 40 °C
